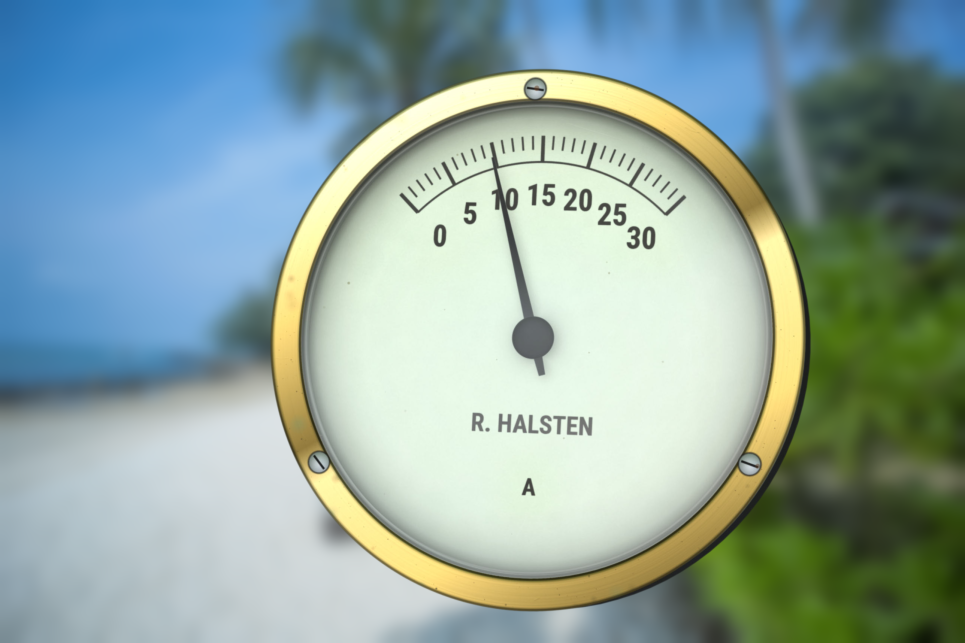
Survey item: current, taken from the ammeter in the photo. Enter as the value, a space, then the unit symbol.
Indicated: 10 A
